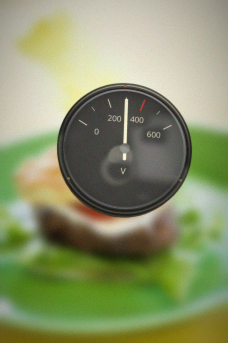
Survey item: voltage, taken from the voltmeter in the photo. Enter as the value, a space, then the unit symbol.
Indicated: 300 V
